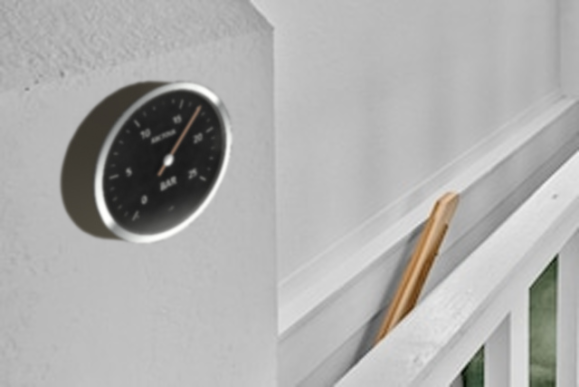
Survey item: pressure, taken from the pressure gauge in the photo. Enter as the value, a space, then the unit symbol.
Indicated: 17 bar
